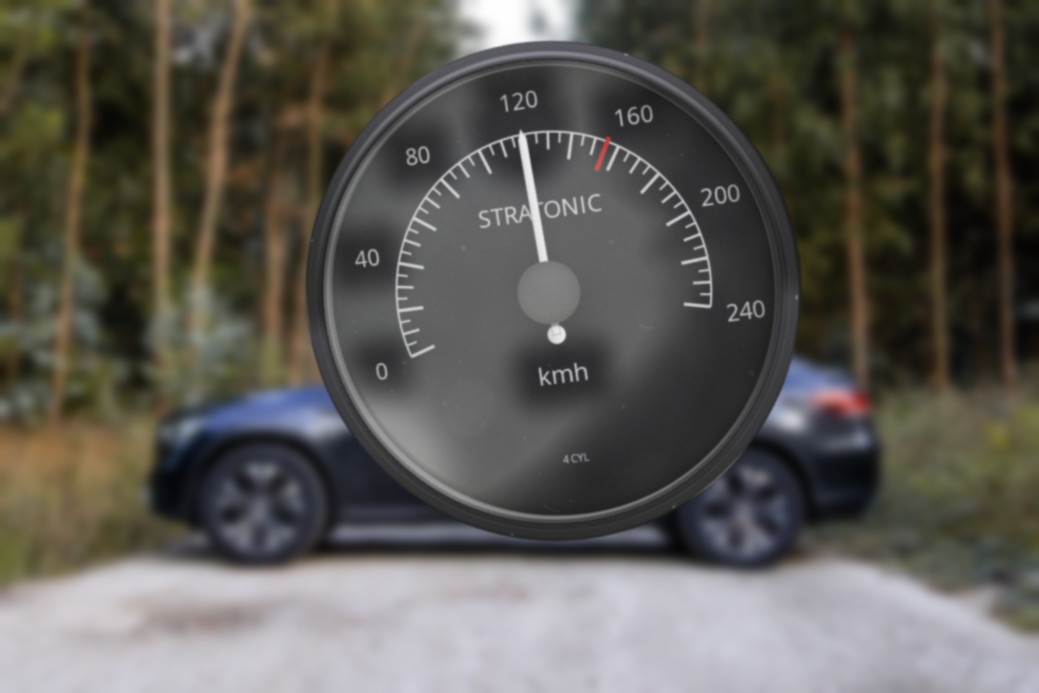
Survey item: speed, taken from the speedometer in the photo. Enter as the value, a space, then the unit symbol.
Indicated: 120 km/h
